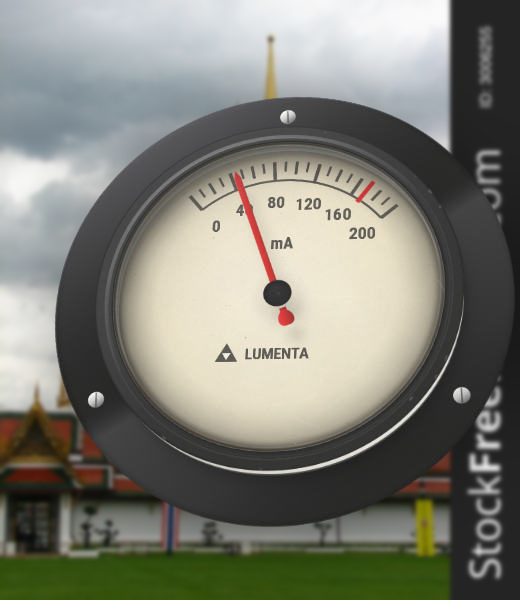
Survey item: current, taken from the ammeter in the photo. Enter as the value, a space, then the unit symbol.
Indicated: 45 mA
